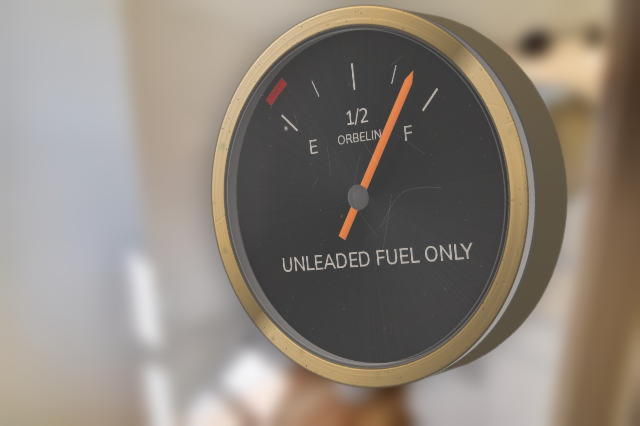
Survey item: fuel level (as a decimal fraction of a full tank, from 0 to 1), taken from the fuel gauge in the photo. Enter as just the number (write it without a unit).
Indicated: 0.875
